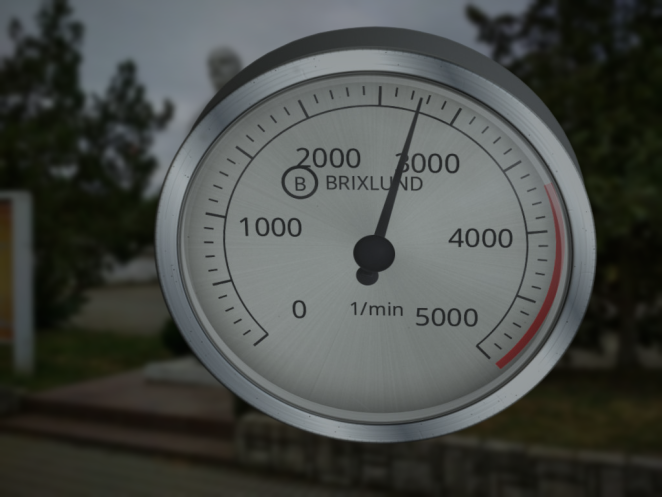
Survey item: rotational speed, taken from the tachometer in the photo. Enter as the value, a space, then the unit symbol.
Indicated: 2750 rpm
